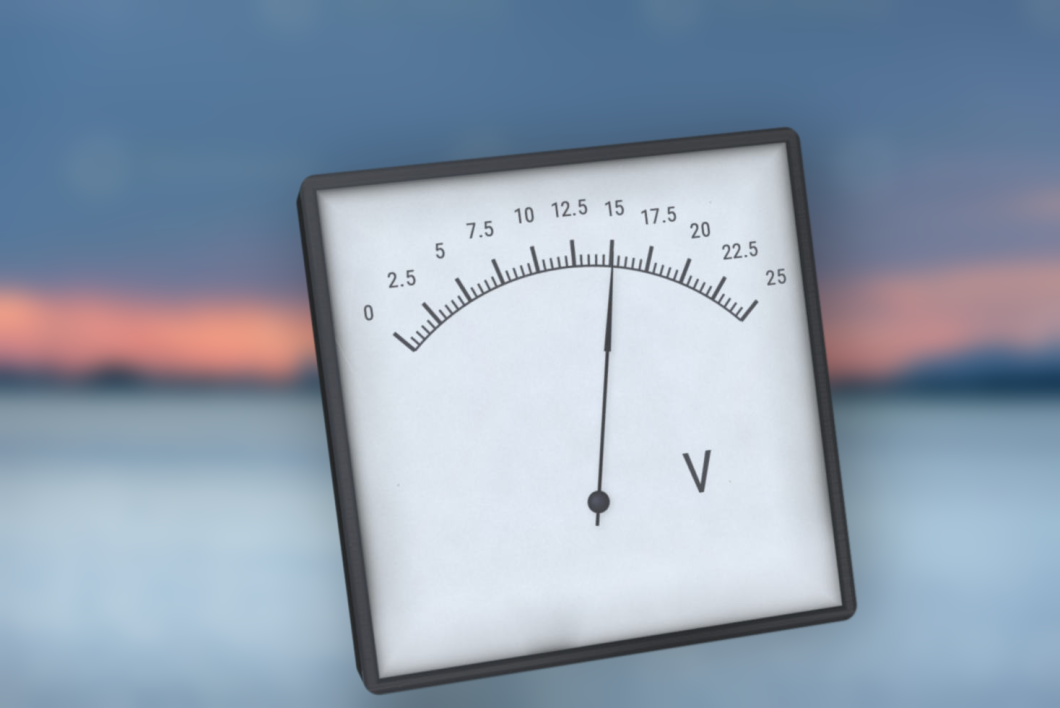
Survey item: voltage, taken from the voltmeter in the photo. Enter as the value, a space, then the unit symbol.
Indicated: 15 V
